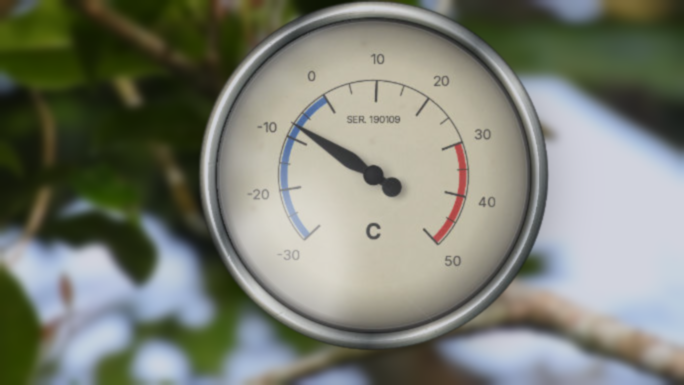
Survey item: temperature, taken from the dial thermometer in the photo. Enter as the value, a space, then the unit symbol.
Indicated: -7.5 °C
